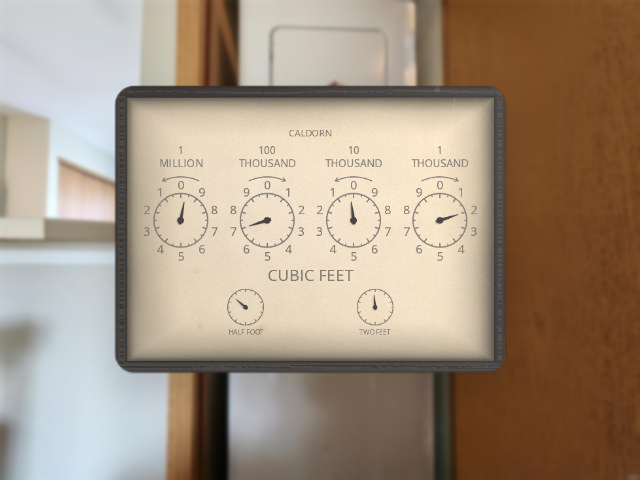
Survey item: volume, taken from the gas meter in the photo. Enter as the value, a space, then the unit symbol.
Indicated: 970200 ft³
